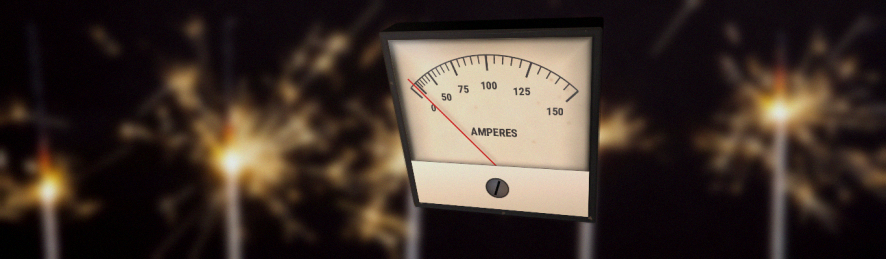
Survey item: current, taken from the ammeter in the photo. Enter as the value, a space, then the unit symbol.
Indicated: 25 A
